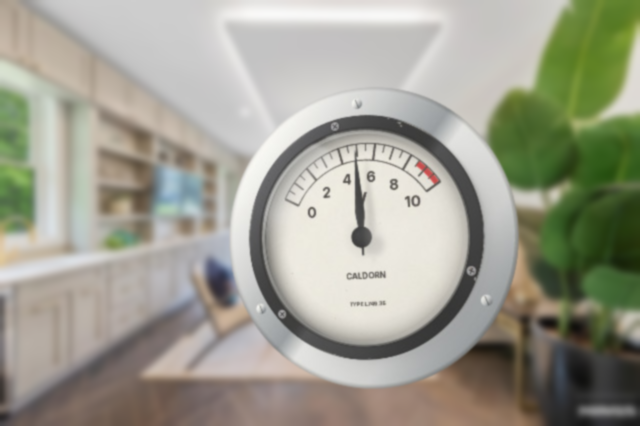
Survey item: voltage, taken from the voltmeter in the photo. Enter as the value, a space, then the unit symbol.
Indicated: 5 V
